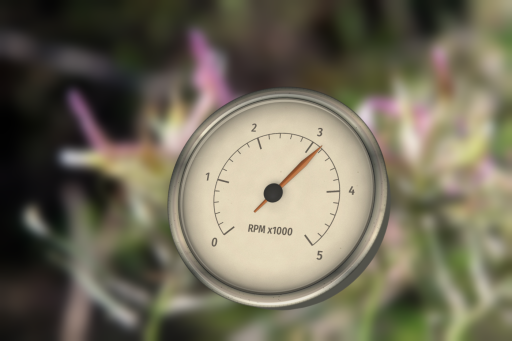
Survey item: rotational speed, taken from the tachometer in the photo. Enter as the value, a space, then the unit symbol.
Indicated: 3200 rpm
